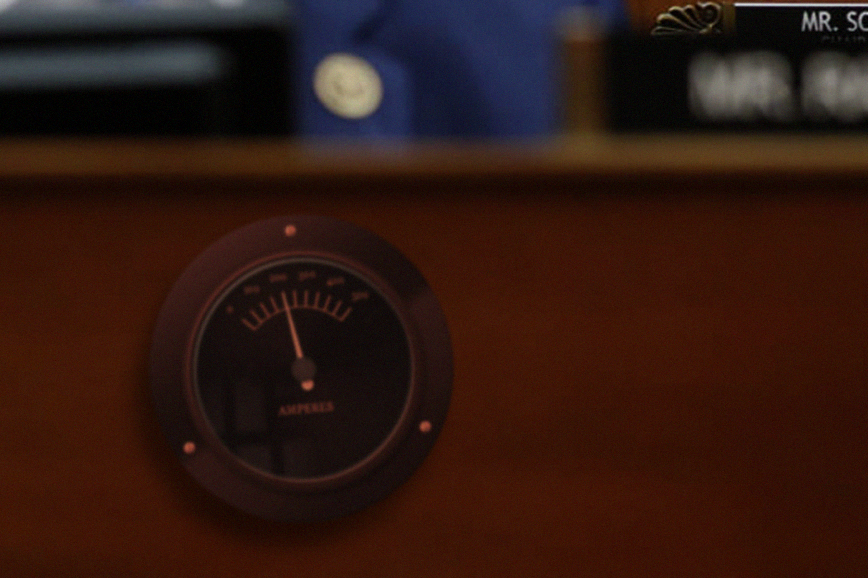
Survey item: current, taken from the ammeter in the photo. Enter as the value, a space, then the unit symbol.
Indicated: 200 A
